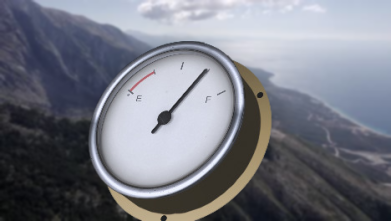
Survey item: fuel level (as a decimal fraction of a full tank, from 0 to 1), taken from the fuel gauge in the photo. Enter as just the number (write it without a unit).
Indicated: 0.75
